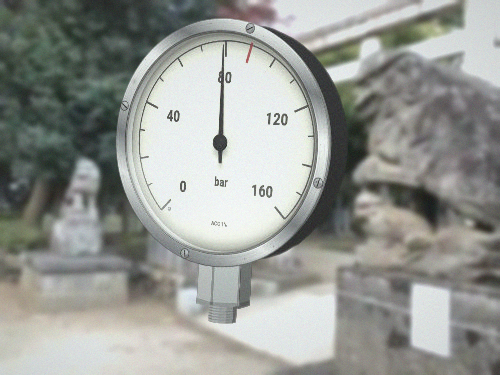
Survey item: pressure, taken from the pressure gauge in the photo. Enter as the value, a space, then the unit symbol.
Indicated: 80 bar
